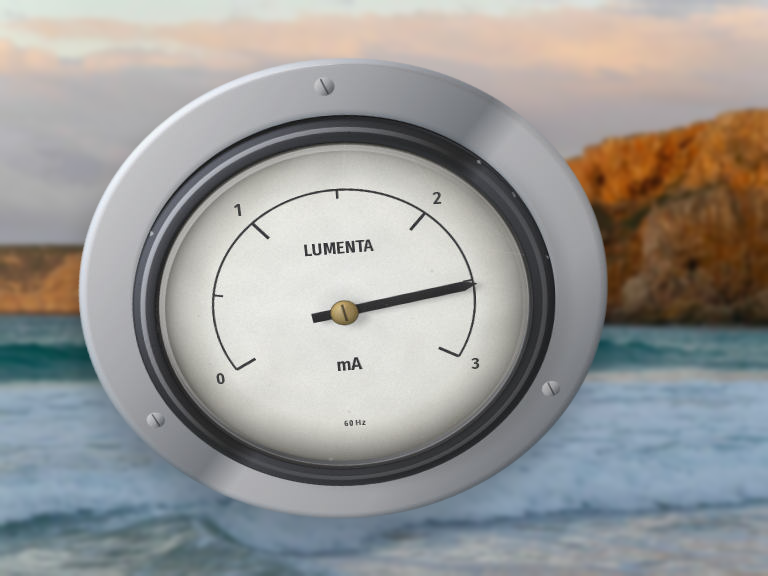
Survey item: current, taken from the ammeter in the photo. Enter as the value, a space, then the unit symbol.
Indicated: 2.5 mA
